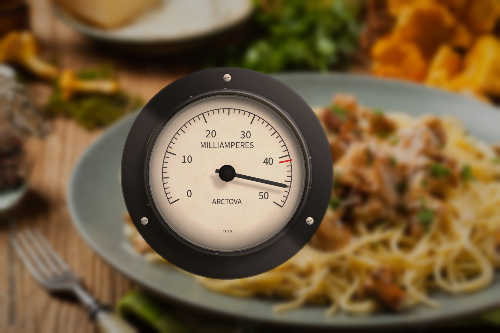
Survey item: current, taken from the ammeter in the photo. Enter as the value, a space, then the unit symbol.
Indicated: 46 mA
